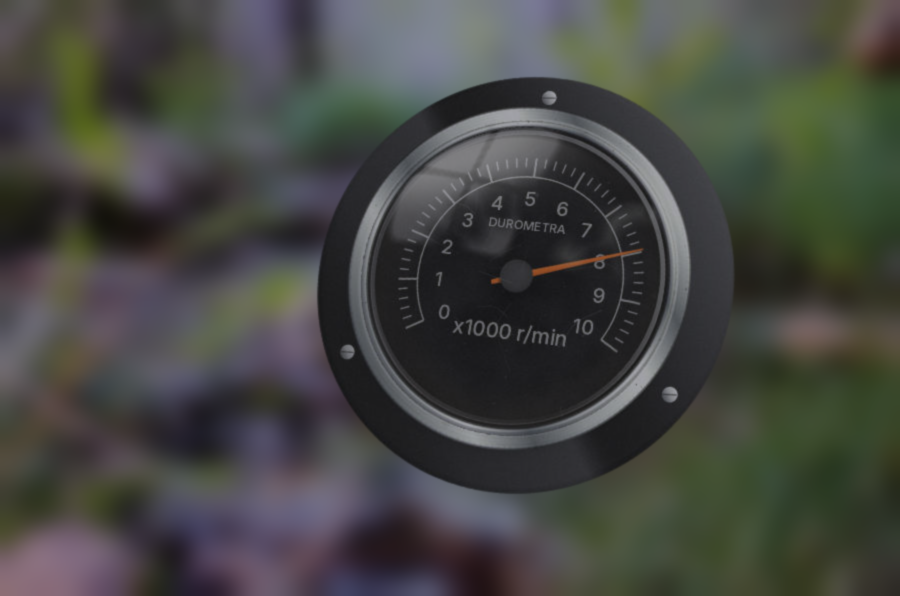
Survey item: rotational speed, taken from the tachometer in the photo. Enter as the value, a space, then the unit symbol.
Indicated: 8000 rpm
